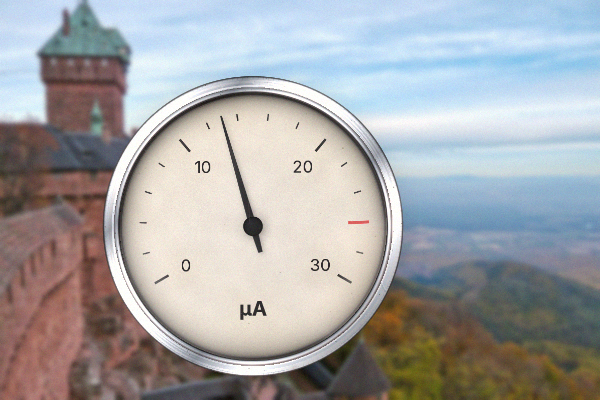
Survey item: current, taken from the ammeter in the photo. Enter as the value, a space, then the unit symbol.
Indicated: 13 µA
